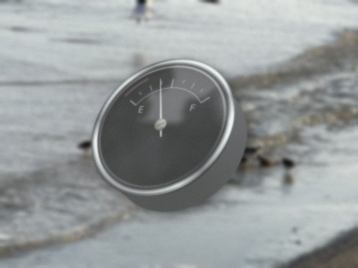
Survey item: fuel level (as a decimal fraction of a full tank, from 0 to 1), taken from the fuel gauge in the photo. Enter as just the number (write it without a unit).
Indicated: 0.375
